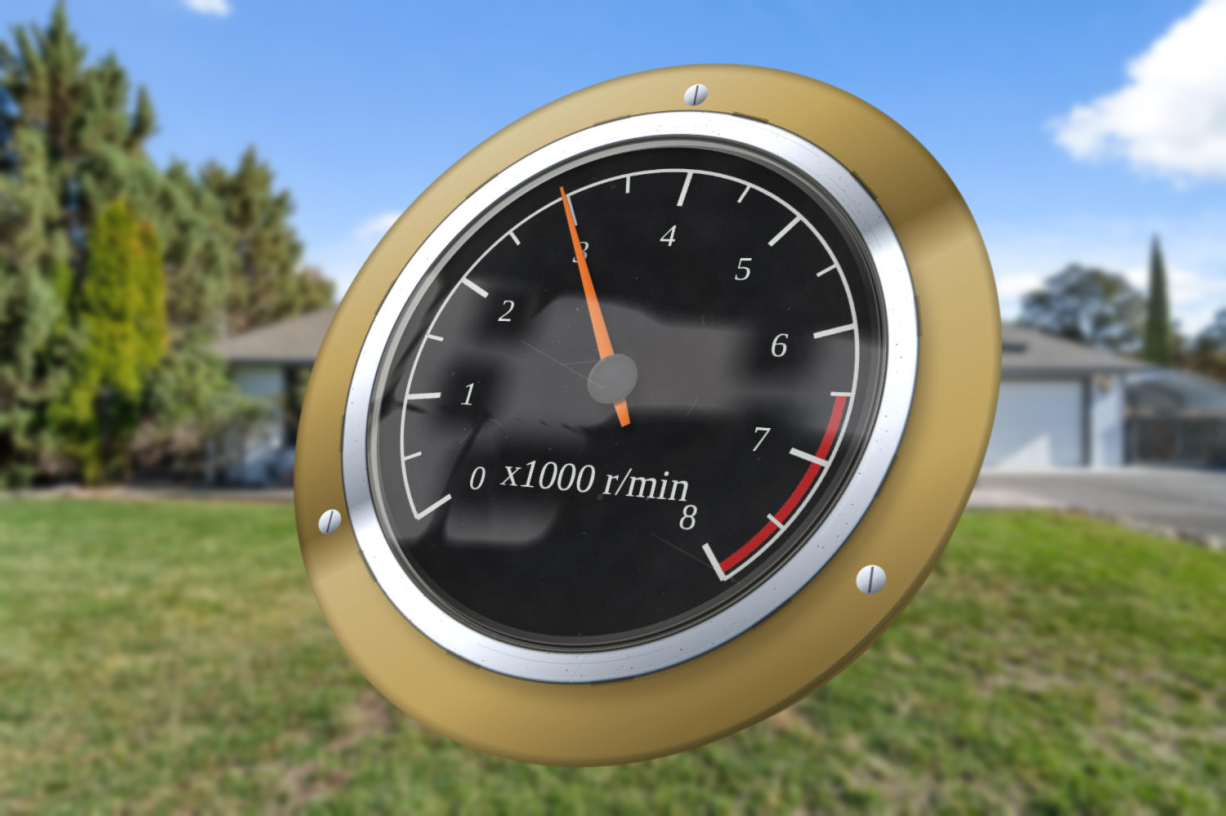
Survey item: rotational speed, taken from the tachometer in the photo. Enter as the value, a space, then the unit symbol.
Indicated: 3000 rpm
